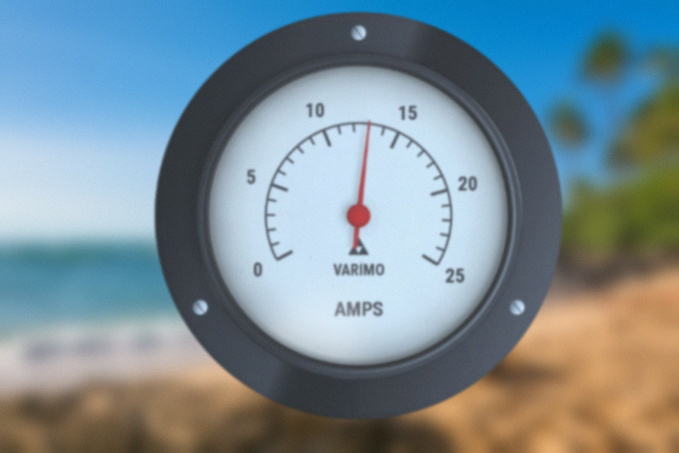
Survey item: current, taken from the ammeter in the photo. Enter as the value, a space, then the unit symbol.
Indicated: 13 A
